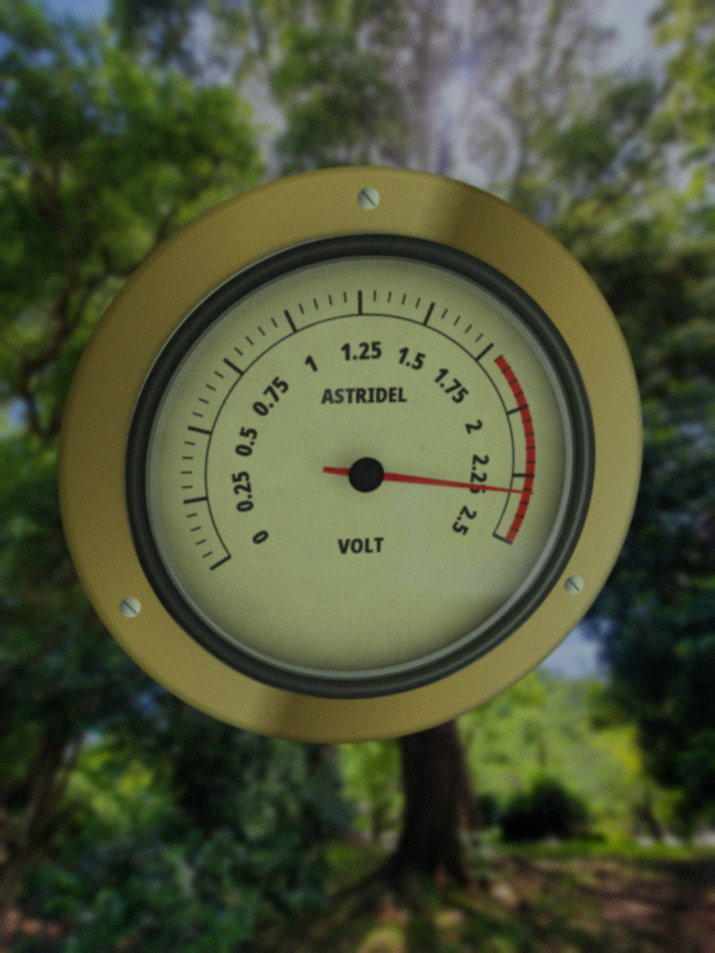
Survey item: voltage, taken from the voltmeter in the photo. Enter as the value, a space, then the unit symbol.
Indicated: 2.3 V
